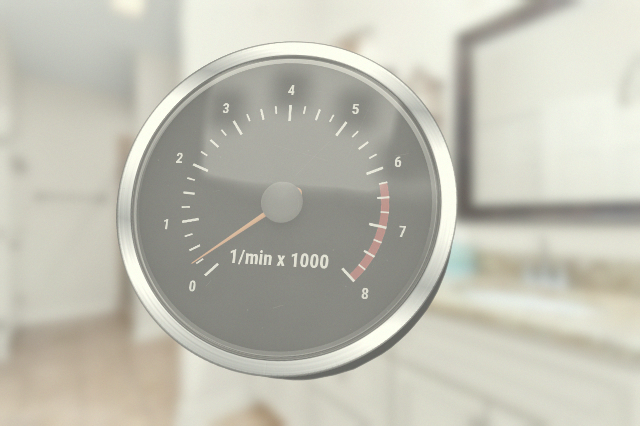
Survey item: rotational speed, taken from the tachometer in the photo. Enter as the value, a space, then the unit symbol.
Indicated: 250 rpm
